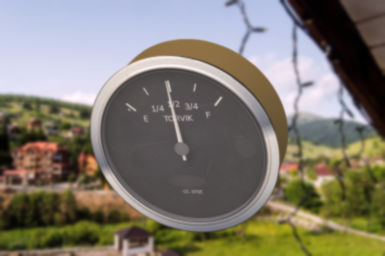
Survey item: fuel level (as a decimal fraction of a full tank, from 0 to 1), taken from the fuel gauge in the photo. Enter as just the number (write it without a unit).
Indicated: 0.5
